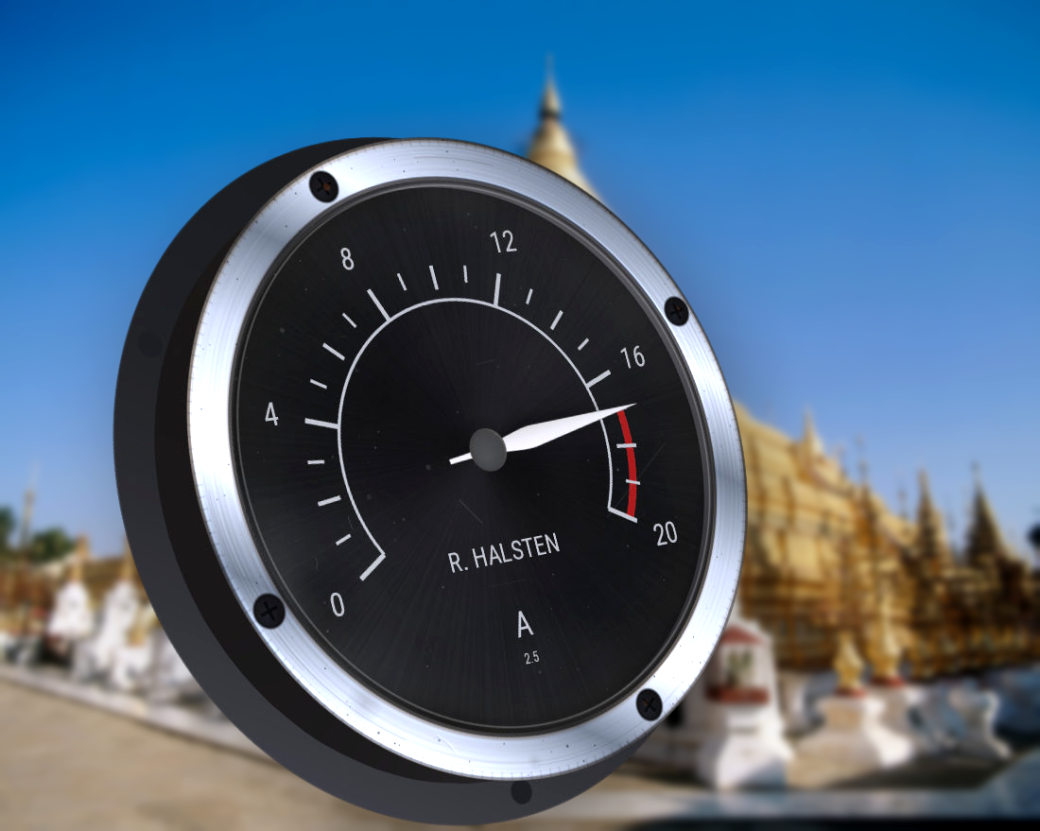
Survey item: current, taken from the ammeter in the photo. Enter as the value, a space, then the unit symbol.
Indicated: 17 A
